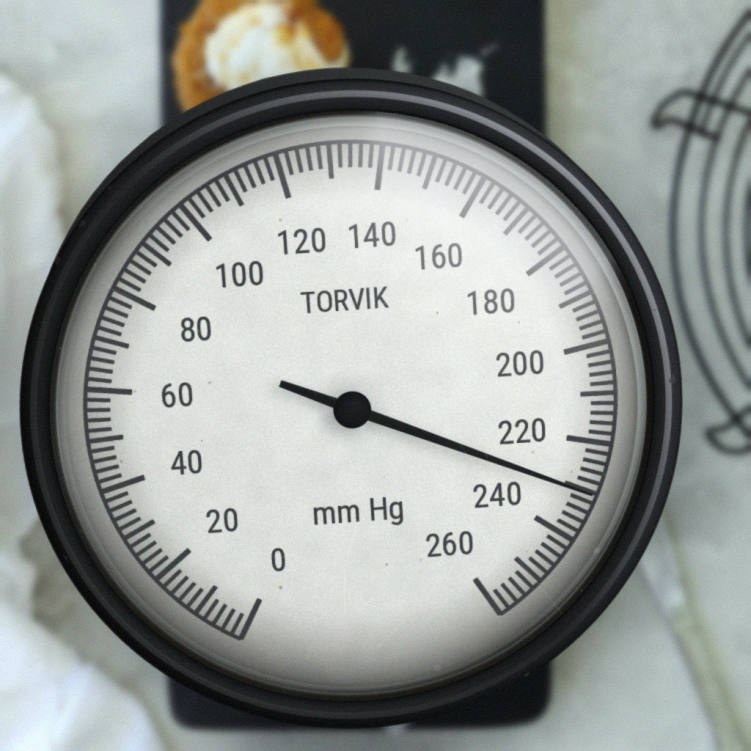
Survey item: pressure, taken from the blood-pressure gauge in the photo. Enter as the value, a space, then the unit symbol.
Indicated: 230 mmHg
